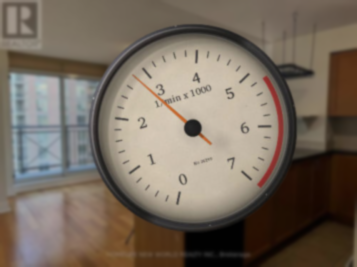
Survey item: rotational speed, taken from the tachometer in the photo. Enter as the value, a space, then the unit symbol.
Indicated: 2800 rpm
